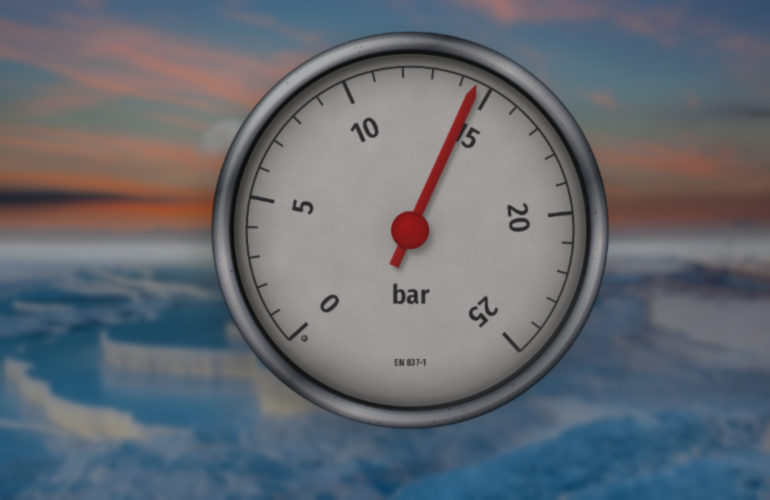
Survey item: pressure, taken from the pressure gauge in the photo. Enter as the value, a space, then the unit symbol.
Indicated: 14.5 bar
